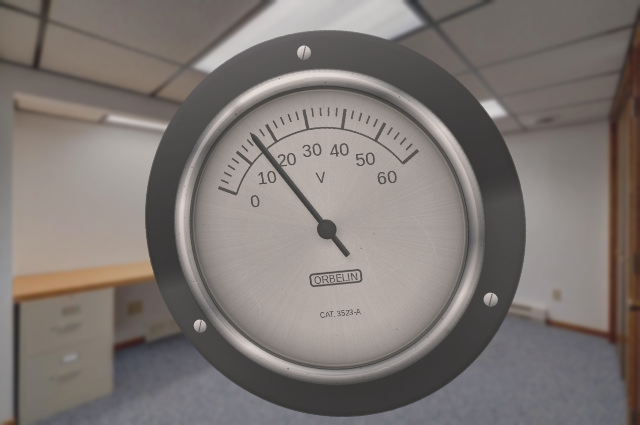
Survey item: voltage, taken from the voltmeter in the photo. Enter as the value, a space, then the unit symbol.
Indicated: 16 V
